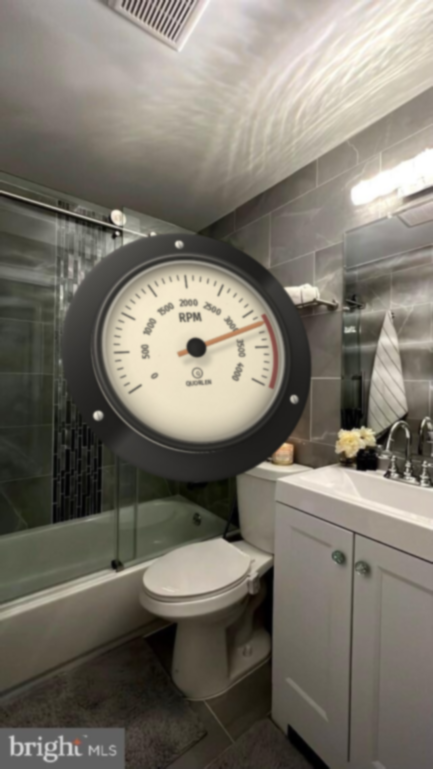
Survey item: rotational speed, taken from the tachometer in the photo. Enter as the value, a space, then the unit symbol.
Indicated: 3200 rpm
